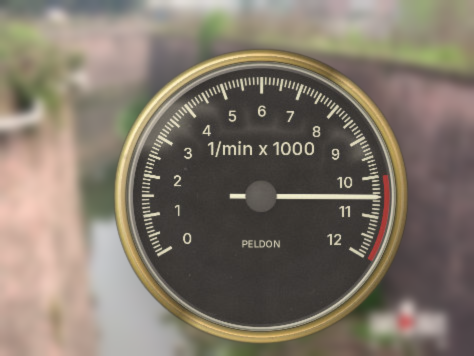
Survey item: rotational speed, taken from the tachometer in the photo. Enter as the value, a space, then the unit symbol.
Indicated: 10500 rpm
